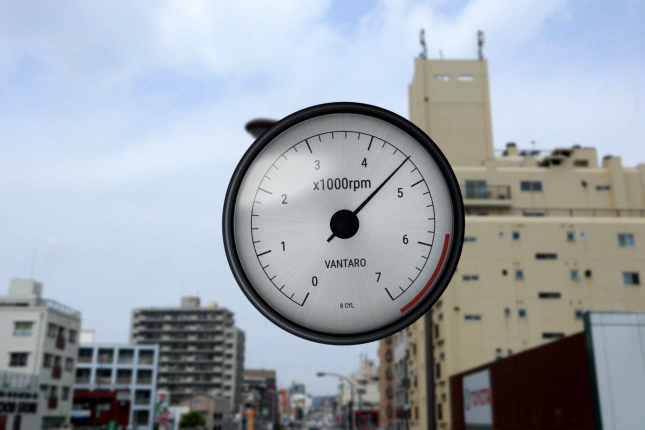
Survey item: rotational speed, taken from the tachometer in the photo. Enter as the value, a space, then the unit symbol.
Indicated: 4600 rpm
